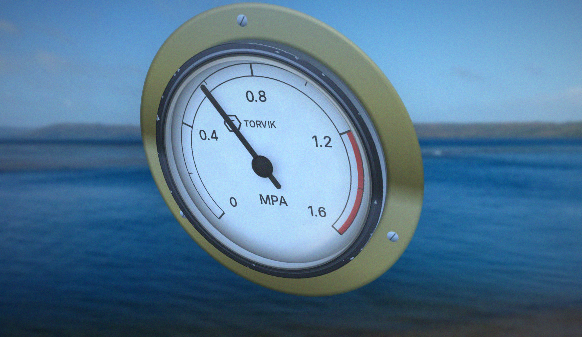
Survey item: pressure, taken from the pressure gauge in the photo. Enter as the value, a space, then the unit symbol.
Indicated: 0.6 MPa
